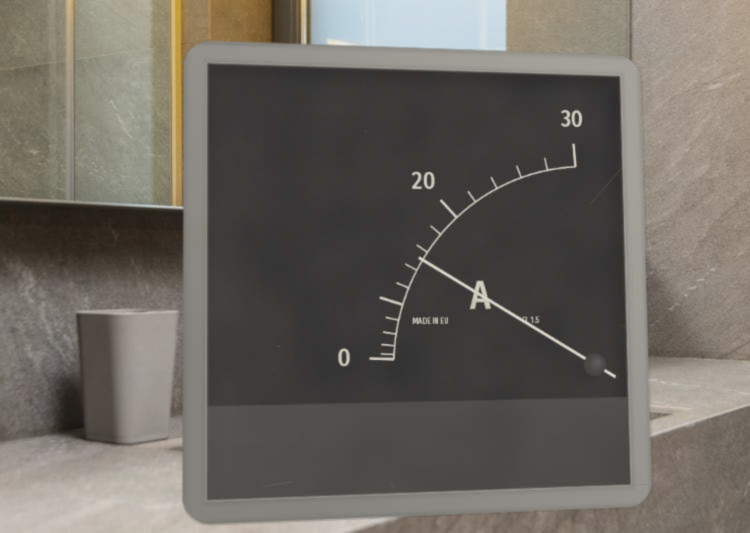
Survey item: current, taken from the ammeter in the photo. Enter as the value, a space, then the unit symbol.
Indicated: 15 A
